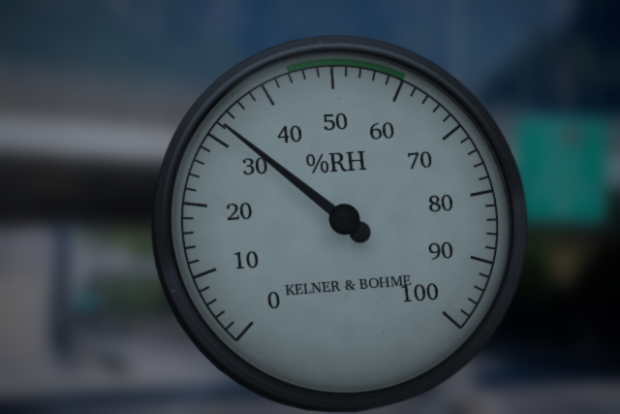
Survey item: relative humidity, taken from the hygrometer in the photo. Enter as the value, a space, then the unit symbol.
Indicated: 32 %
